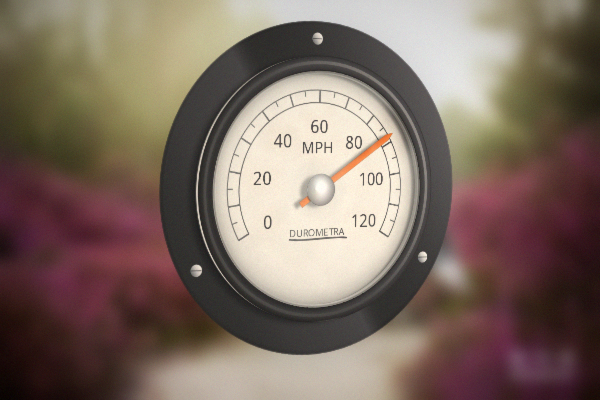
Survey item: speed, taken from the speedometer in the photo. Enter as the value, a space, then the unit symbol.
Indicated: 87.5 mph
